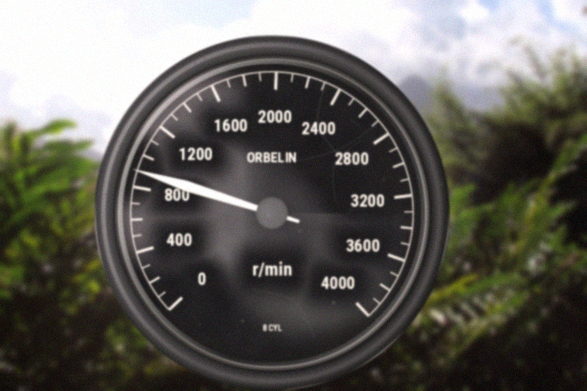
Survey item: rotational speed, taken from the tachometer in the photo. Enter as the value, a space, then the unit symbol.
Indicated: 900 rpm
